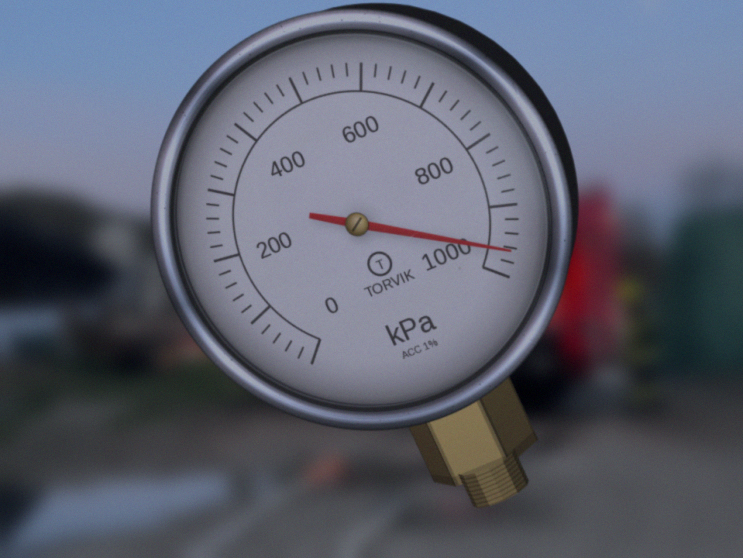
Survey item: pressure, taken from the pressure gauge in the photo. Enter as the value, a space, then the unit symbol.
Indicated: 960 kPa
